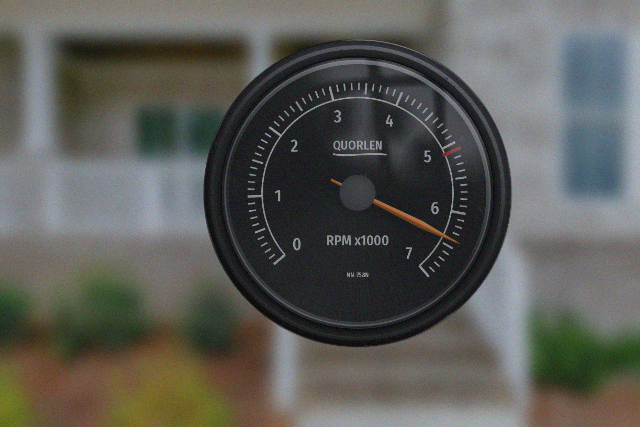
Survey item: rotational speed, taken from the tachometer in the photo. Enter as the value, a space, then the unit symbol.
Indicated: 6400 rpm
